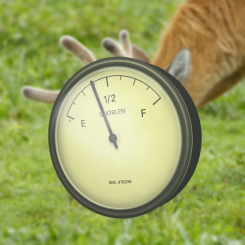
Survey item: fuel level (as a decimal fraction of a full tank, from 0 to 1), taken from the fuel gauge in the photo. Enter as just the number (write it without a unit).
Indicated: 0.375
